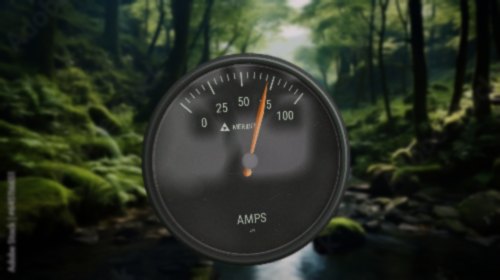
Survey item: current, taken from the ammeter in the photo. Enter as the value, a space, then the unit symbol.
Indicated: 70 A
